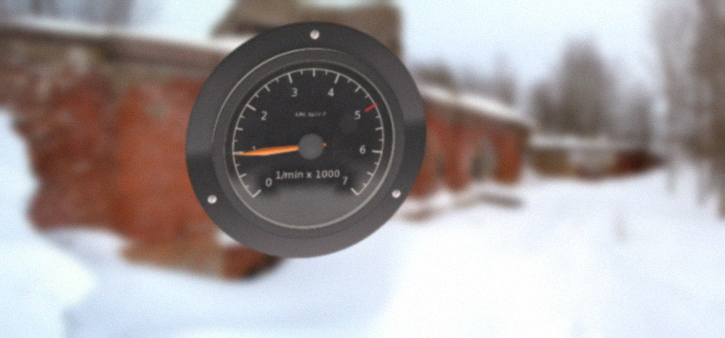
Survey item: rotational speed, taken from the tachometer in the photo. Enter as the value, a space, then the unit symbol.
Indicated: 1000 rpm
